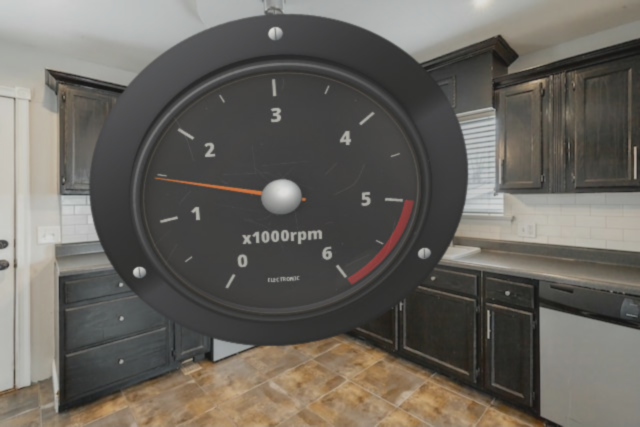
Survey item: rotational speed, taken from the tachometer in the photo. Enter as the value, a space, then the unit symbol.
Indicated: 1500 rpm
